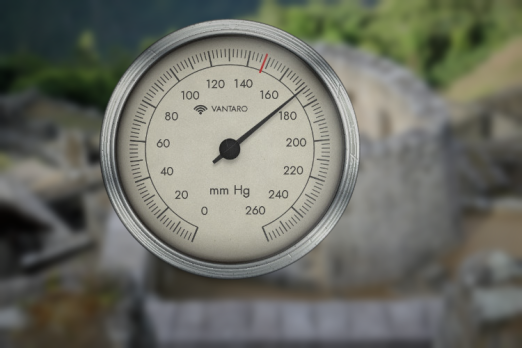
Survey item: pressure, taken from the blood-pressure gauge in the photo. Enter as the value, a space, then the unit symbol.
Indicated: 172 mmHg
